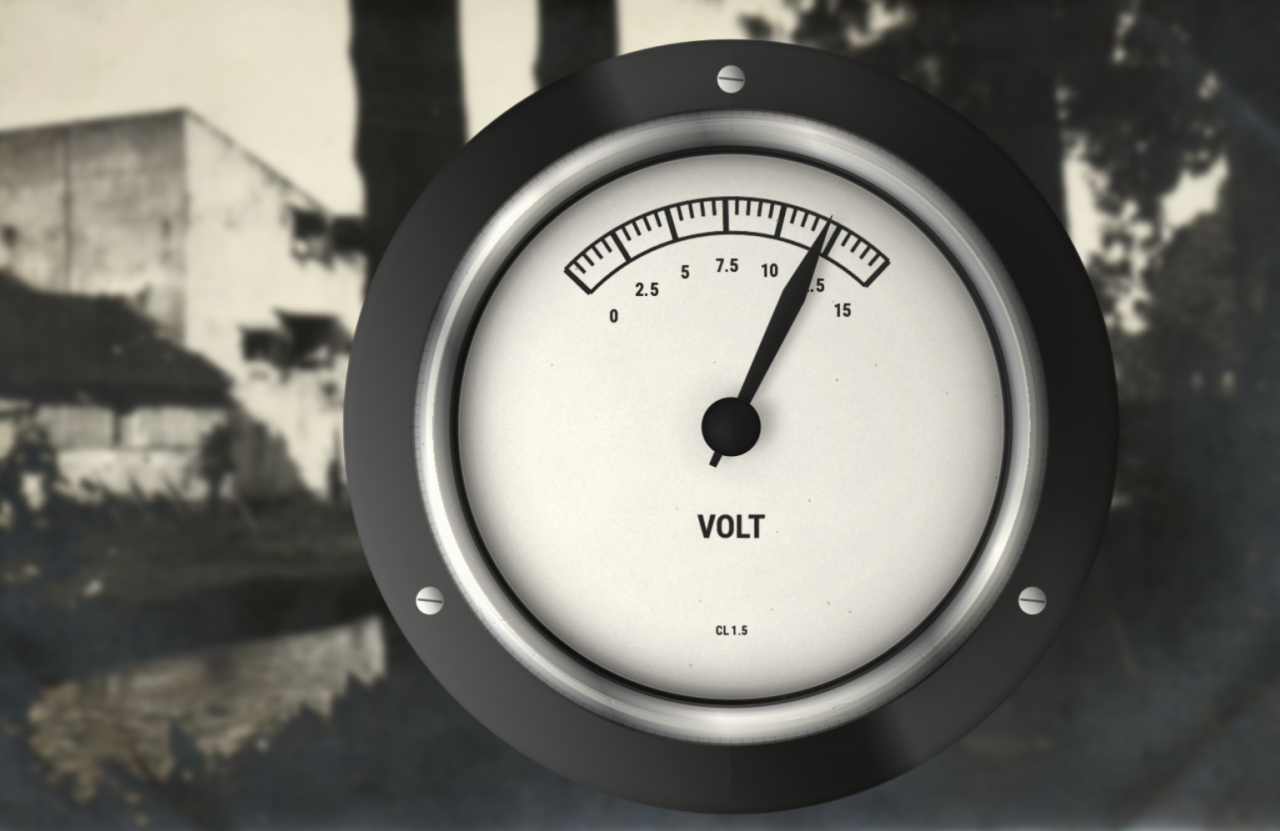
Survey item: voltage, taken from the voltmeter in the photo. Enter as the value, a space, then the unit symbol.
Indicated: 12 V
